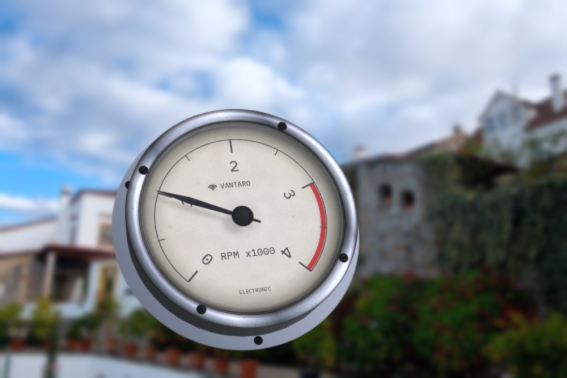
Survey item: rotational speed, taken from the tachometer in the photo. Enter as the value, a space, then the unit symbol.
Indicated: 1000 rpm
